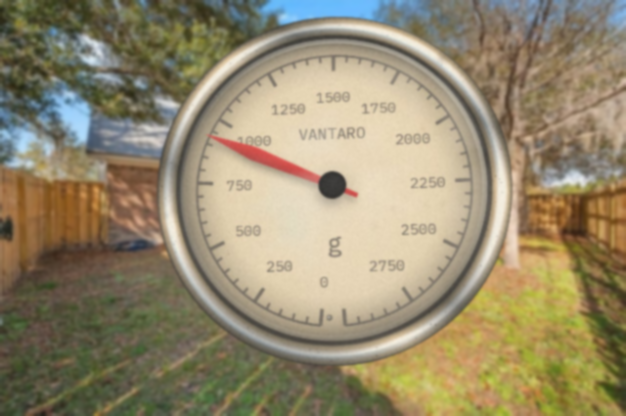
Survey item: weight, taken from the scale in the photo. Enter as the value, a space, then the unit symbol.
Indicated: 925 g
